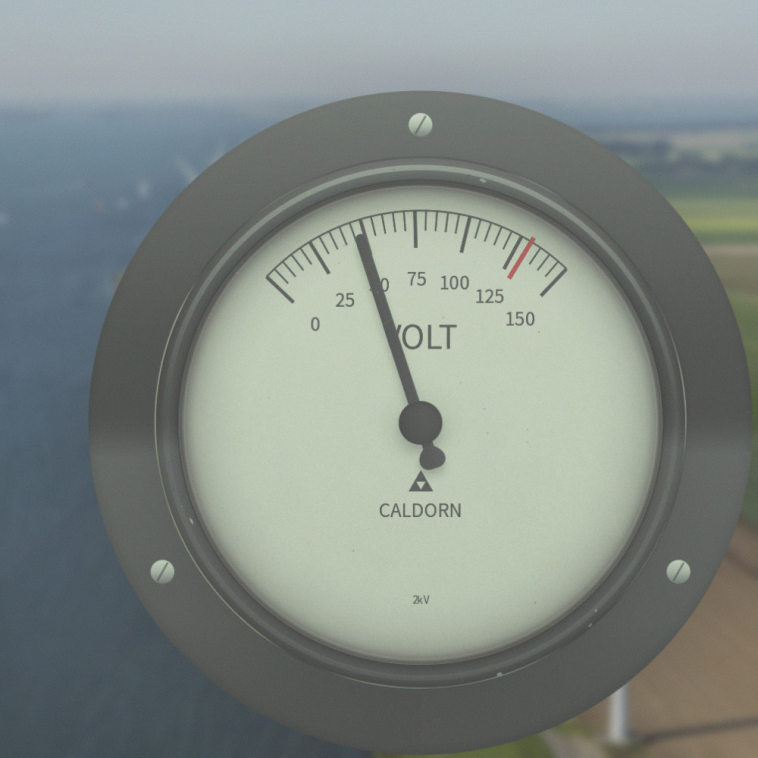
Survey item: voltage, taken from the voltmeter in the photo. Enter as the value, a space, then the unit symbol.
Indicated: 47.5 V
